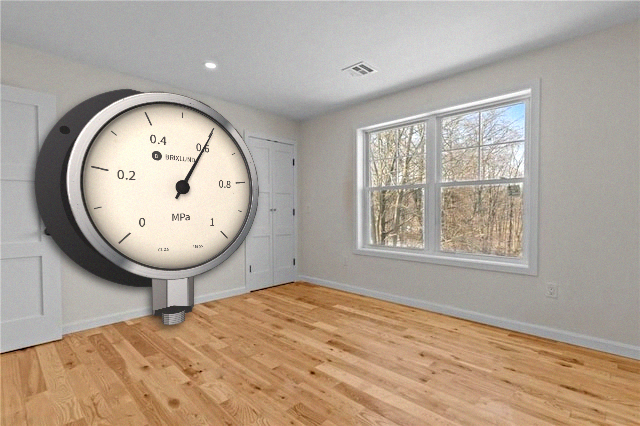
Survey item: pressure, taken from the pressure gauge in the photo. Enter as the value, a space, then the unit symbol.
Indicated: 0.6 MPa
